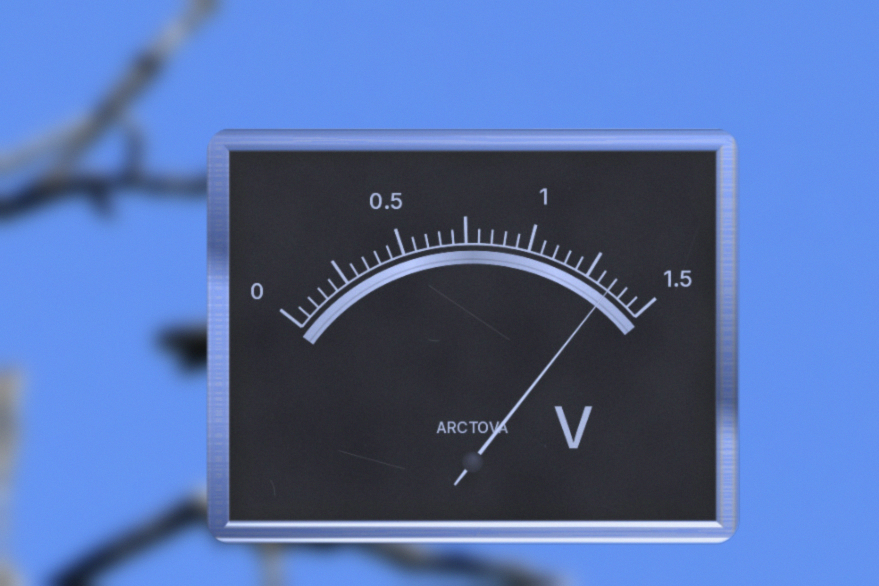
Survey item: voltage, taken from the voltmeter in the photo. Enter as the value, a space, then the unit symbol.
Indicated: 1.35 V
